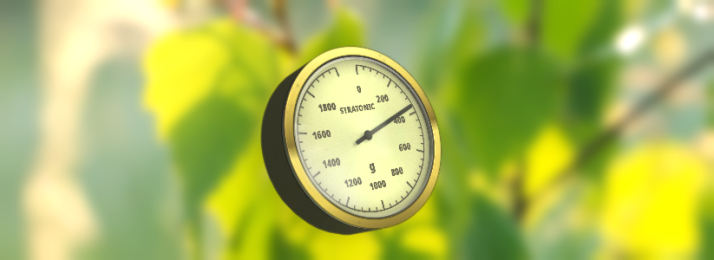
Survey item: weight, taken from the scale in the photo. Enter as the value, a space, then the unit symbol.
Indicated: 360 g
